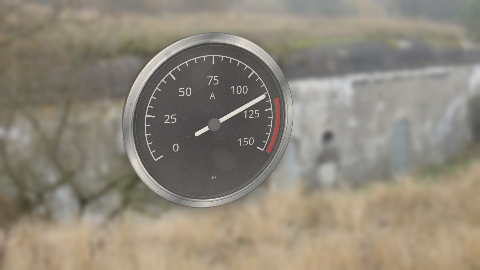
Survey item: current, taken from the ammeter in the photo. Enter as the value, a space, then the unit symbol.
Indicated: 115 A
